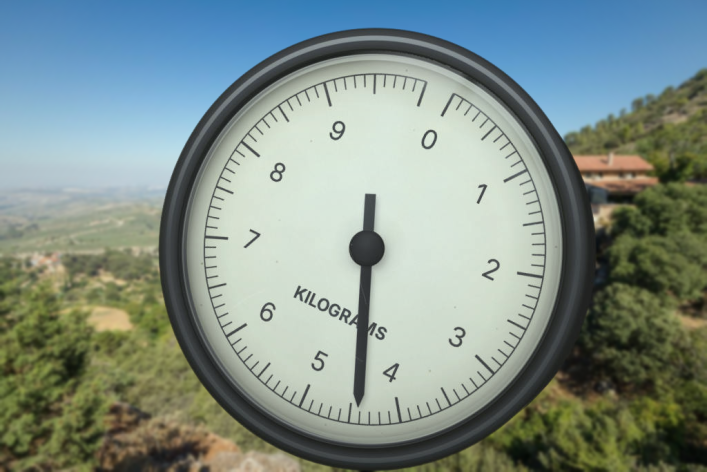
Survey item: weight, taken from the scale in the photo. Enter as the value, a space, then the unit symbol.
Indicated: 4.4 kg
